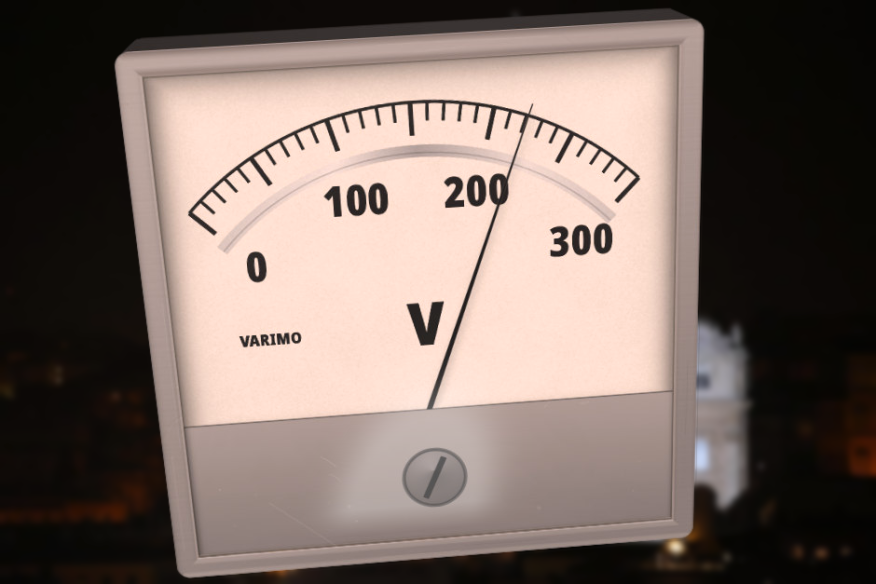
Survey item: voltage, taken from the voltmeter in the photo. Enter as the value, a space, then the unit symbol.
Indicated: 220 V
